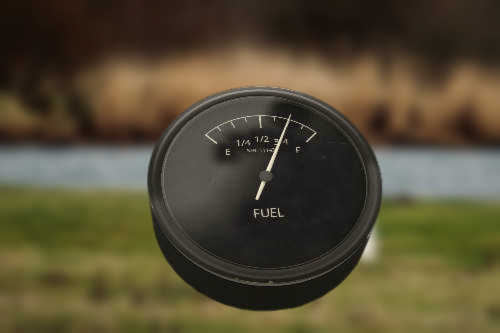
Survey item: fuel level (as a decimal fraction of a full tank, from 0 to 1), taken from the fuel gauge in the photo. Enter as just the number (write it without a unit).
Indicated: 0.75
